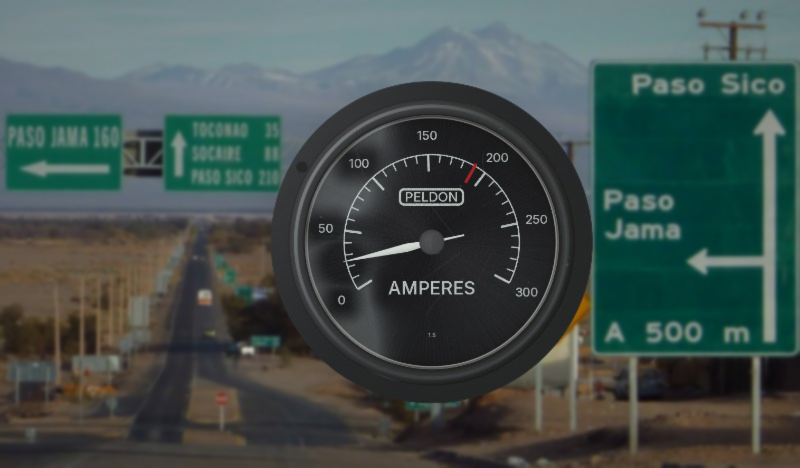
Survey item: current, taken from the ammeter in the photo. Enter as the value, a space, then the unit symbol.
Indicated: 25 A
